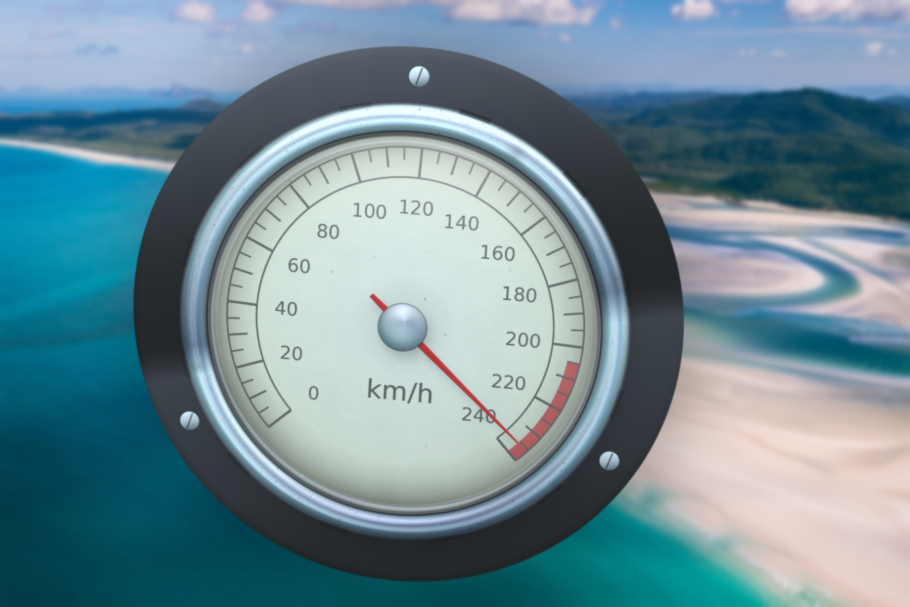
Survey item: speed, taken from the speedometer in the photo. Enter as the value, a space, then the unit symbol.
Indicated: 235 km/h
